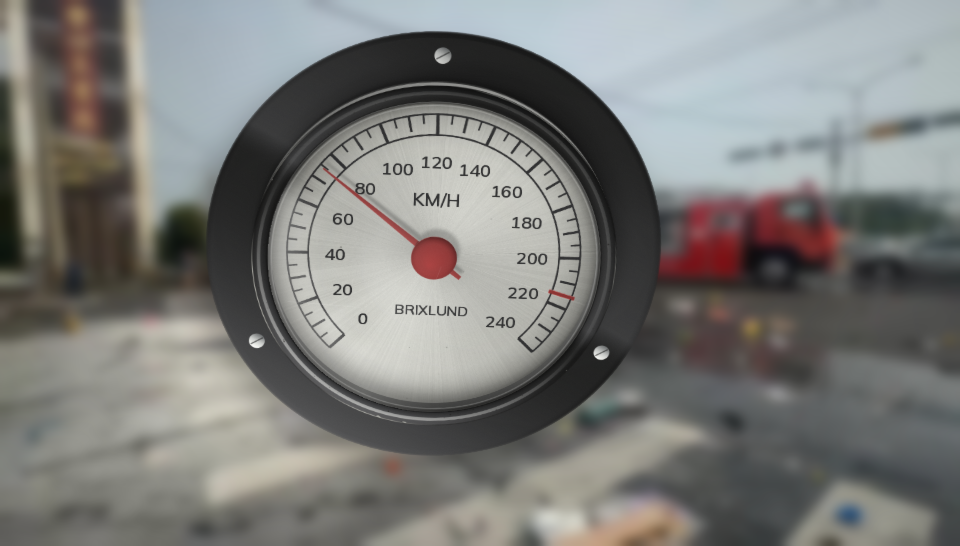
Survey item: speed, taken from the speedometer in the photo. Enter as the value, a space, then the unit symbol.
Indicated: 75 km/h
